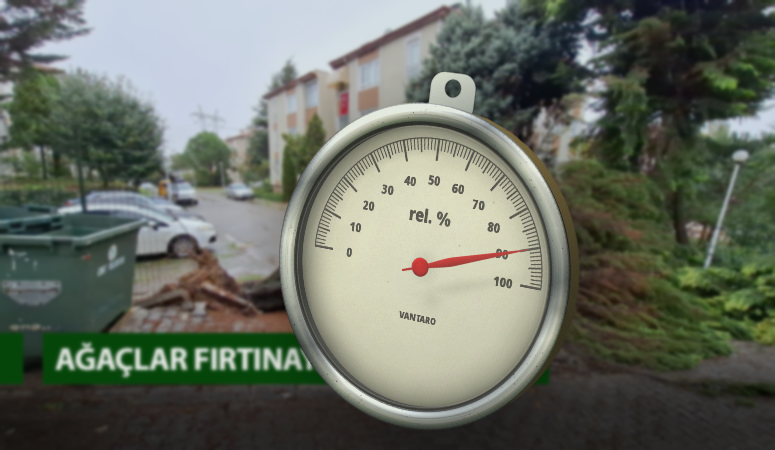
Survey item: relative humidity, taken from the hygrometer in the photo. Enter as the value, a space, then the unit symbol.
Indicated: 90 %
